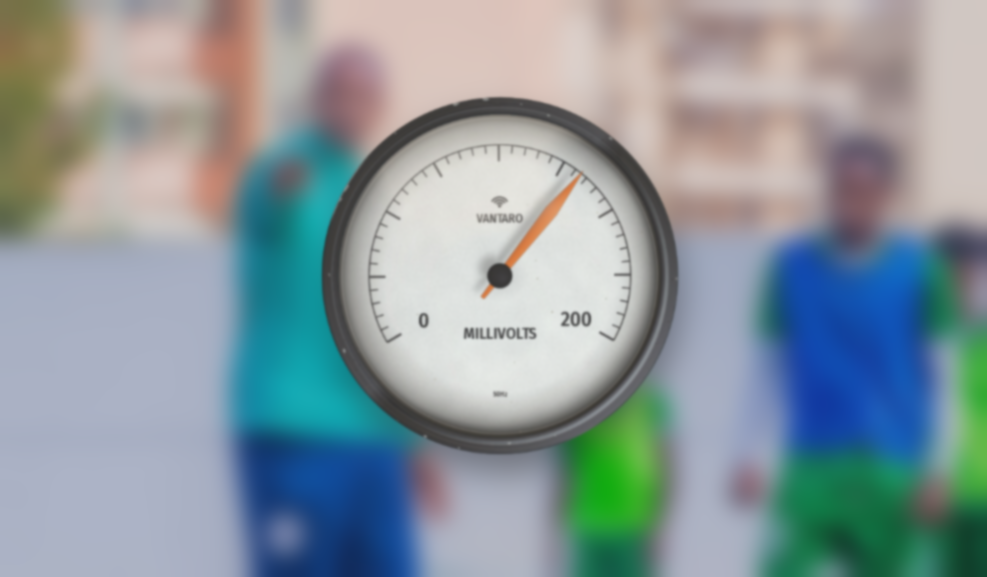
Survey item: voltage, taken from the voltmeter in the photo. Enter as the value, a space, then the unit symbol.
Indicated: 132.5 mV
